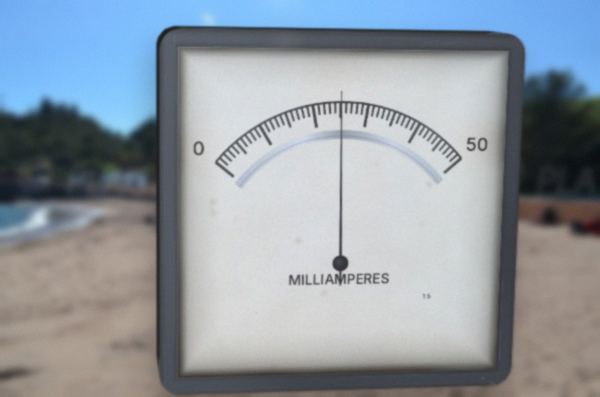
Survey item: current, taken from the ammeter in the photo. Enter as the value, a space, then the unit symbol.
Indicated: 25 mA
